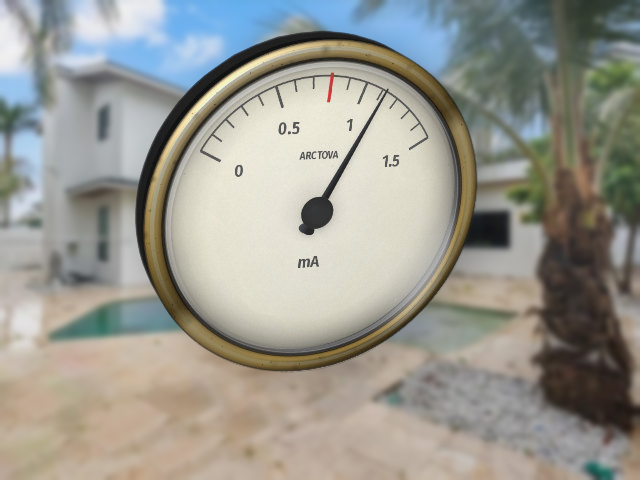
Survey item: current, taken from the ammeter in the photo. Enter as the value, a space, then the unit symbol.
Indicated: 1.1 mA
